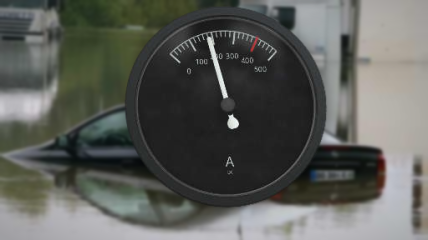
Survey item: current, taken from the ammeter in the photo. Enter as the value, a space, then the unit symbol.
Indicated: 180 A
